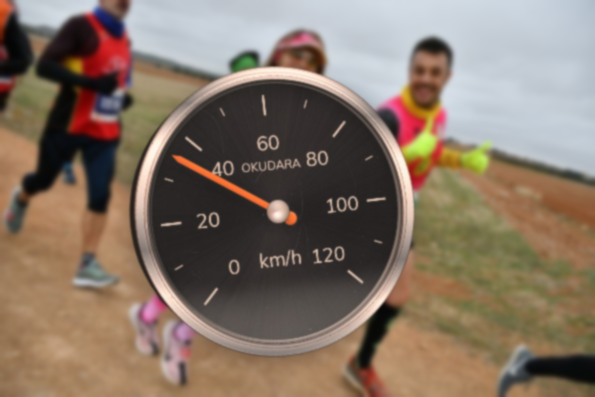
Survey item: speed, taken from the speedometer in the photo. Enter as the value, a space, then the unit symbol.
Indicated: 35 km/h
